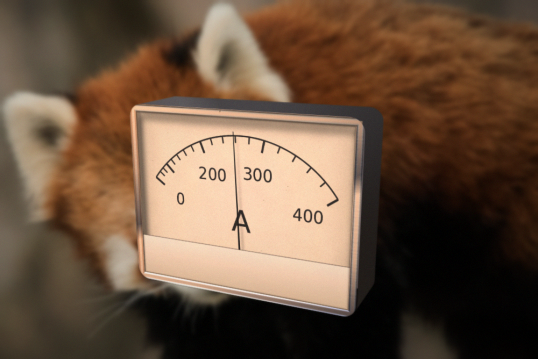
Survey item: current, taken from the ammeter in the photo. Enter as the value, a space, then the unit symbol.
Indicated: 260 A
